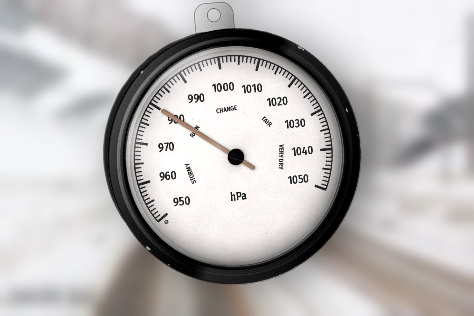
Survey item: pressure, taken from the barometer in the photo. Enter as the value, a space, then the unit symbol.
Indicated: 980 hPa
